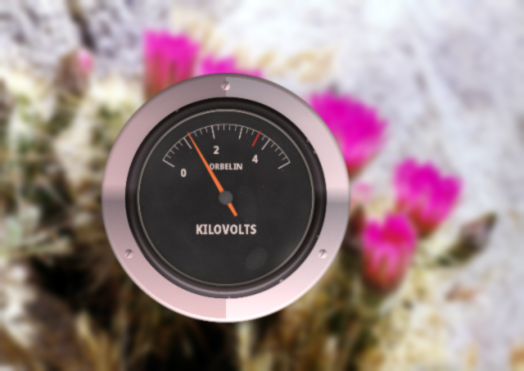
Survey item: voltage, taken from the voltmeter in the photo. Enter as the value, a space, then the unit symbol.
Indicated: 1.2 kV
